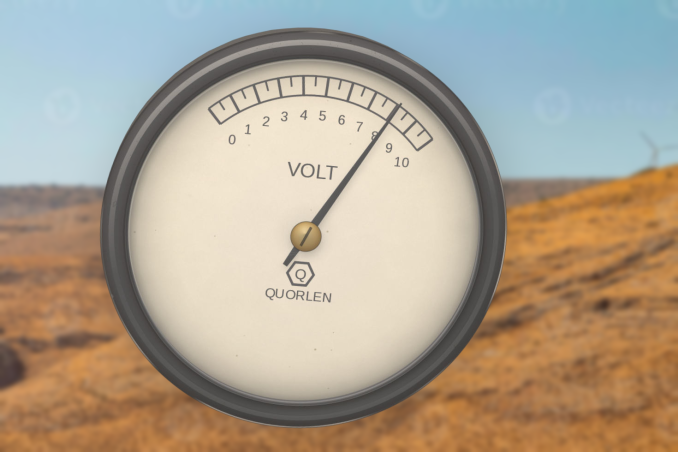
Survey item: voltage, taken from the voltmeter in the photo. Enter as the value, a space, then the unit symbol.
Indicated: 8 V
